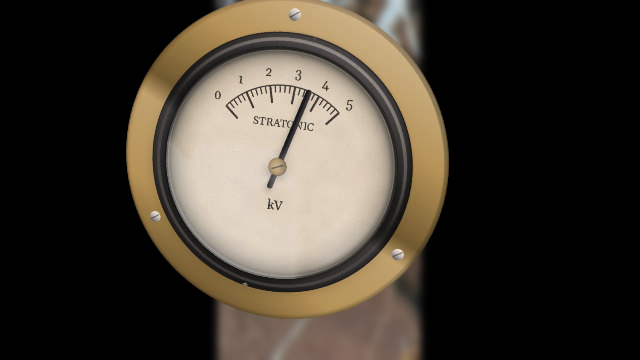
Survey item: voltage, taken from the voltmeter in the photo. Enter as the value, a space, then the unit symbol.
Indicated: 3.6 kV
